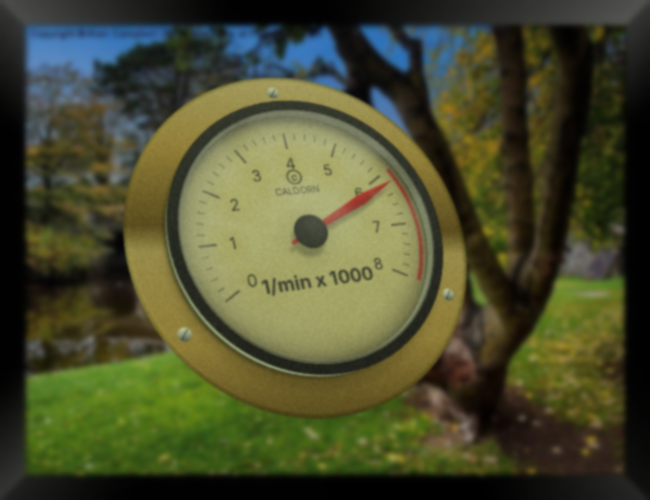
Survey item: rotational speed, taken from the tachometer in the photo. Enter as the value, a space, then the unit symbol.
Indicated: 6200 rpm
